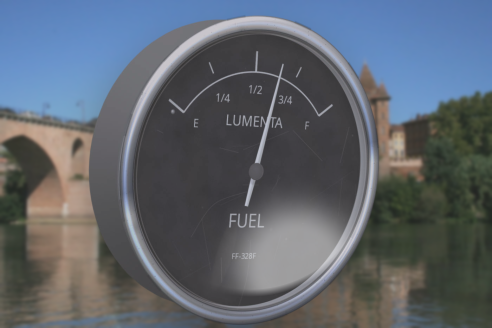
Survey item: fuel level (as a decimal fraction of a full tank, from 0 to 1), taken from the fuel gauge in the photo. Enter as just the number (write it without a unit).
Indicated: 0.625
